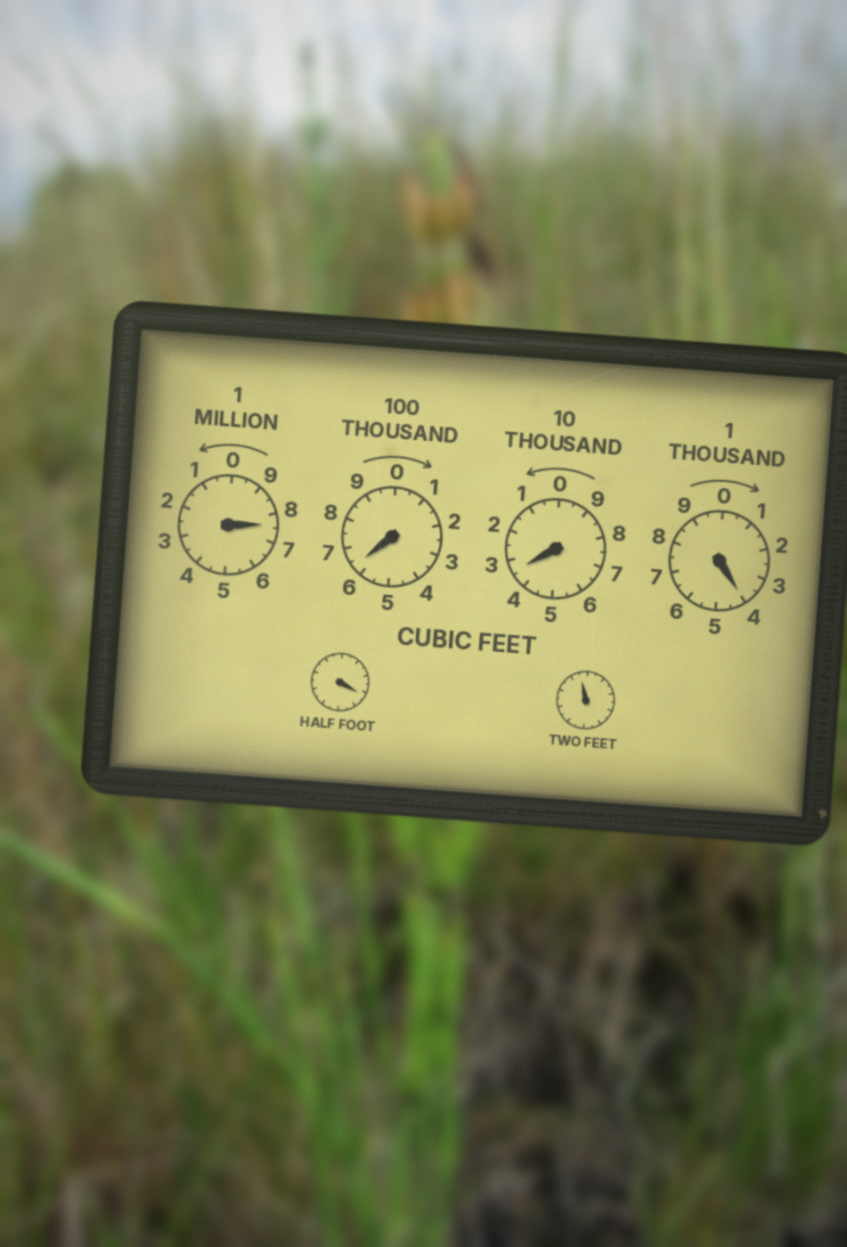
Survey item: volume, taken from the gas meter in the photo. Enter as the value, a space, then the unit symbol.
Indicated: 763400 ft³
